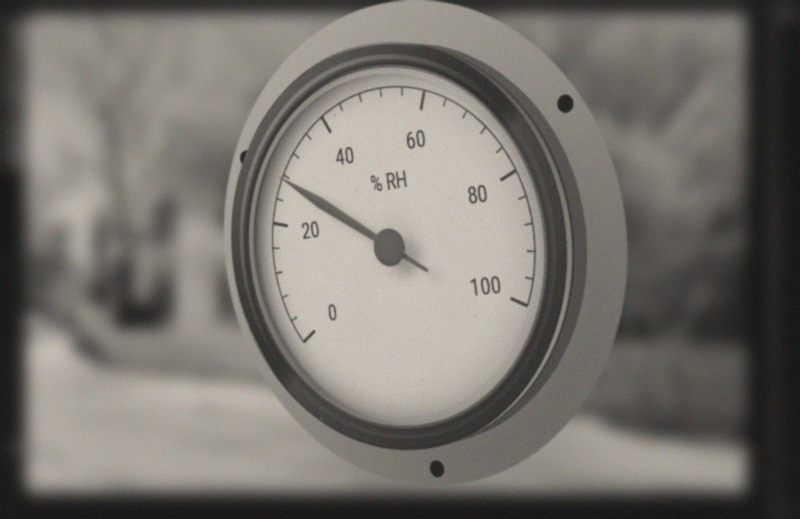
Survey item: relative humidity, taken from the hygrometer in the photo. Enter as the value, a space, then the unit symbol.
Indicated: 28 %
